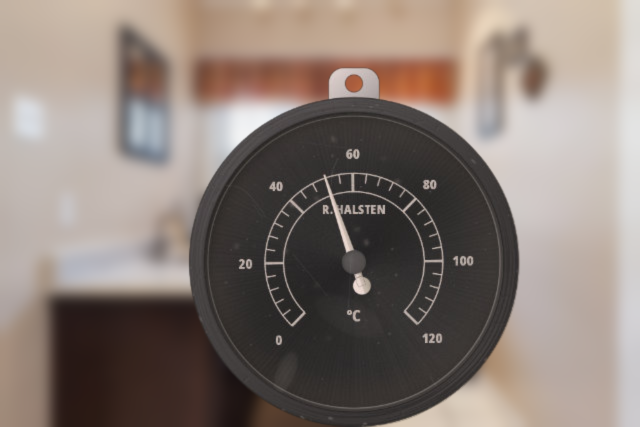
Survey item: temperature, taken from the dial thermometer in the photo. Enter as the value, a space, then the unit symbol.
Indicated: 52 °C
